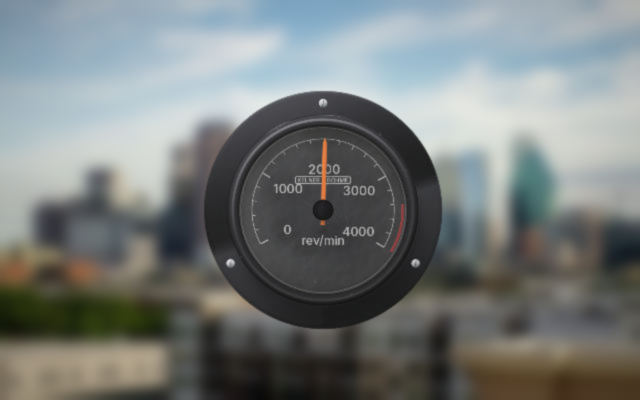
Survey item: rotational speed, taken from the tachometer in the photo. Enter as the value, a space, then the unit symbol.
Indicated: 2000 rpm
